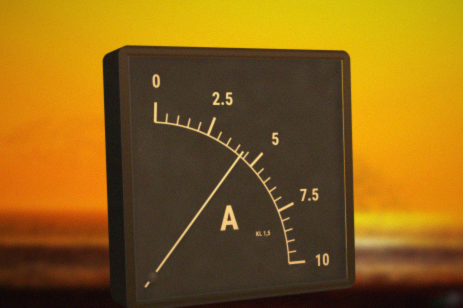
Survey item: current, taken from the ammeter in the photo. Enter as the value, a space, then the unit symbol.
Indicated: 4.25 A
